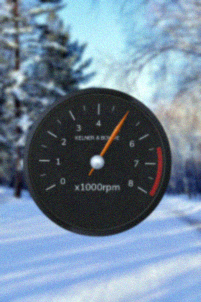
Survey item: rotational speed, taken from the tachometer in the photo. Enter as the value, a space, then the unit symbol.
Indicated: 5000 rpm
